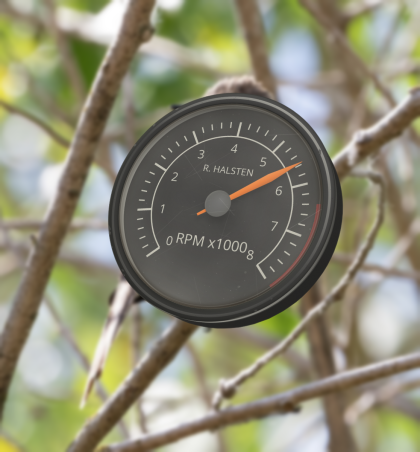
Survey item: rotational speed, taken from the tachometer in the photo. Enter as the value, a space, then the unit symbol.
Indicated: 5600 rpm
